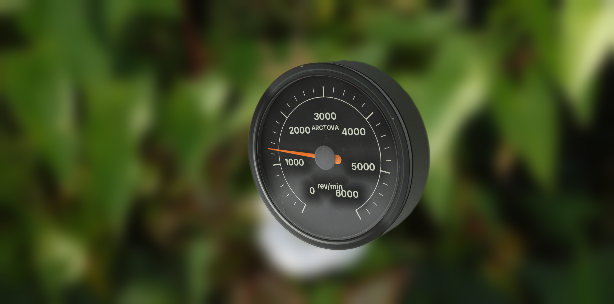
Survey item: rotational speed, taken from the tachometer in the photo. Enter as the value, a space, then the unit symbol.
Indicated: 1300 rpm
